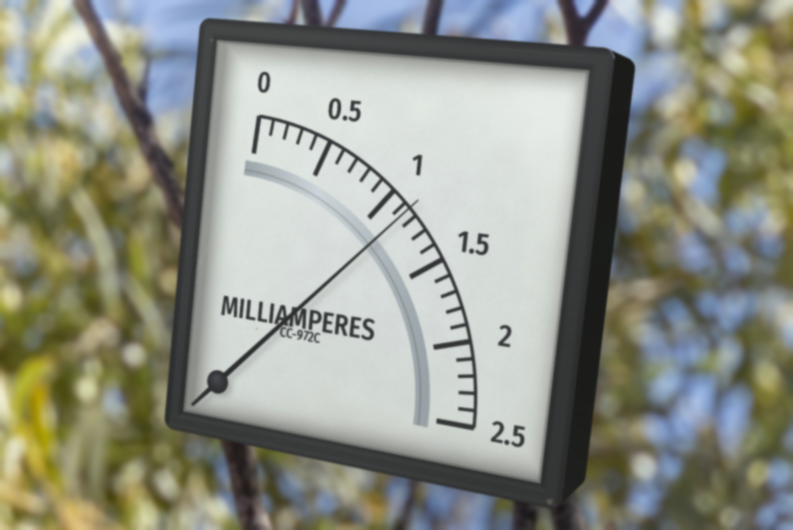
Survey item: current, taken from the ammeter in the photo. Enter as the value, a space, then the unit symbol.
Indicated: 1.15 mA
